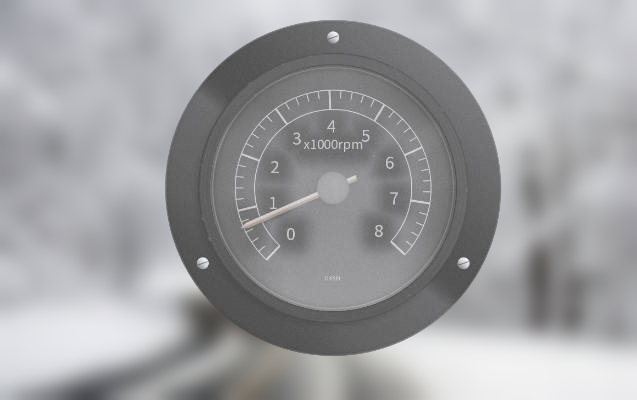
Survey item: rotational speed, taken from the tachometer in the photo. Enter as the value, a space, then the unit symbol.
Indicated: 700 rpm
